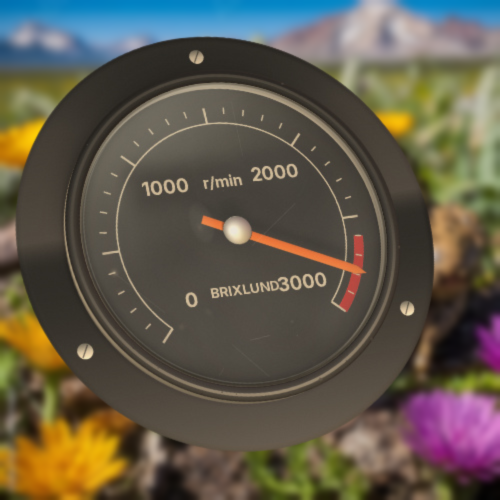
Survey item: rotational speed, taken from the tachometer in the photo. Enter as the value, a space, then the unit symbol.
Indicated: 2800 rpm
